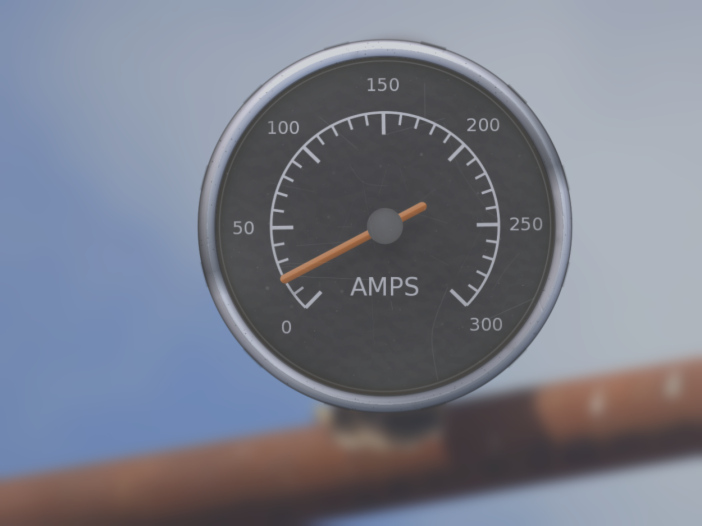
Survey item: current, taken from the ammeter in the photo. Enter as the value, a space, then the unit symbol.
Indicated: 20 A
